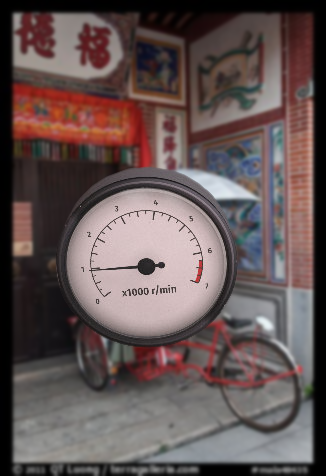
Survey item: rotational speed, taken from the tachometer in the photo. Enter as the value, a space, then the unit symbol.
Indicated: 1000 rpm
